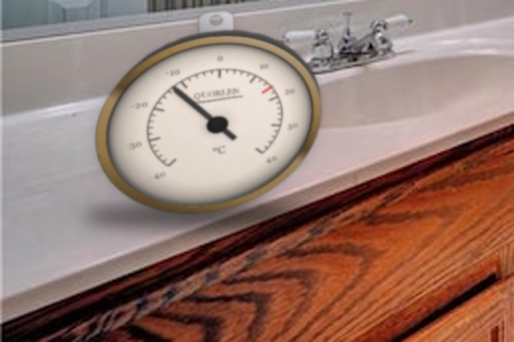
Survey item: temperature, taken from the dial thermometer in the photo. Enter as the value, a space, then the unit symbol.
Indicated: -12 °C
